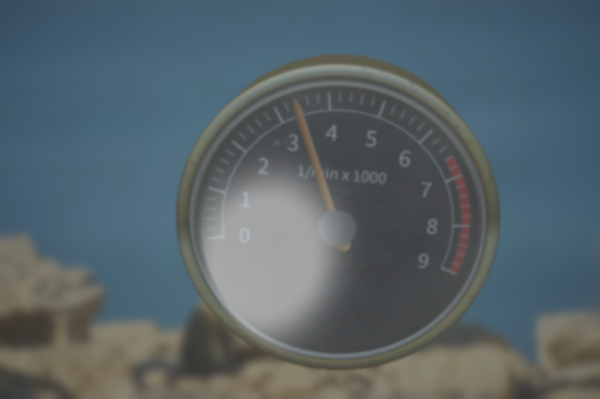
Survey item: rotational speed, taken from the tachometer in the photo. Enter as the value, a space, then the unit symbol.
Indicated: 3400 rpm
